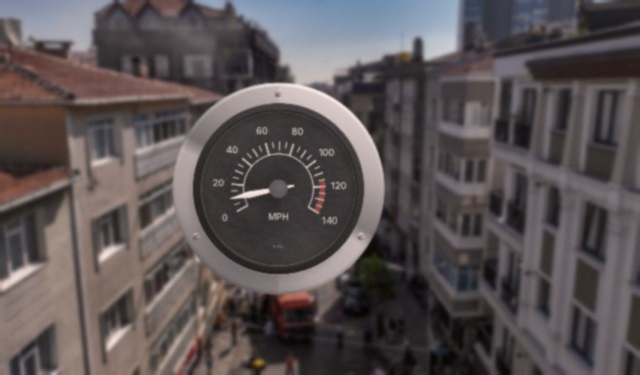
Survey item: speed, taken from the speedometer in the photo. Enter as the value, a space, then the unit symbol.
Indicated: 10 mph
